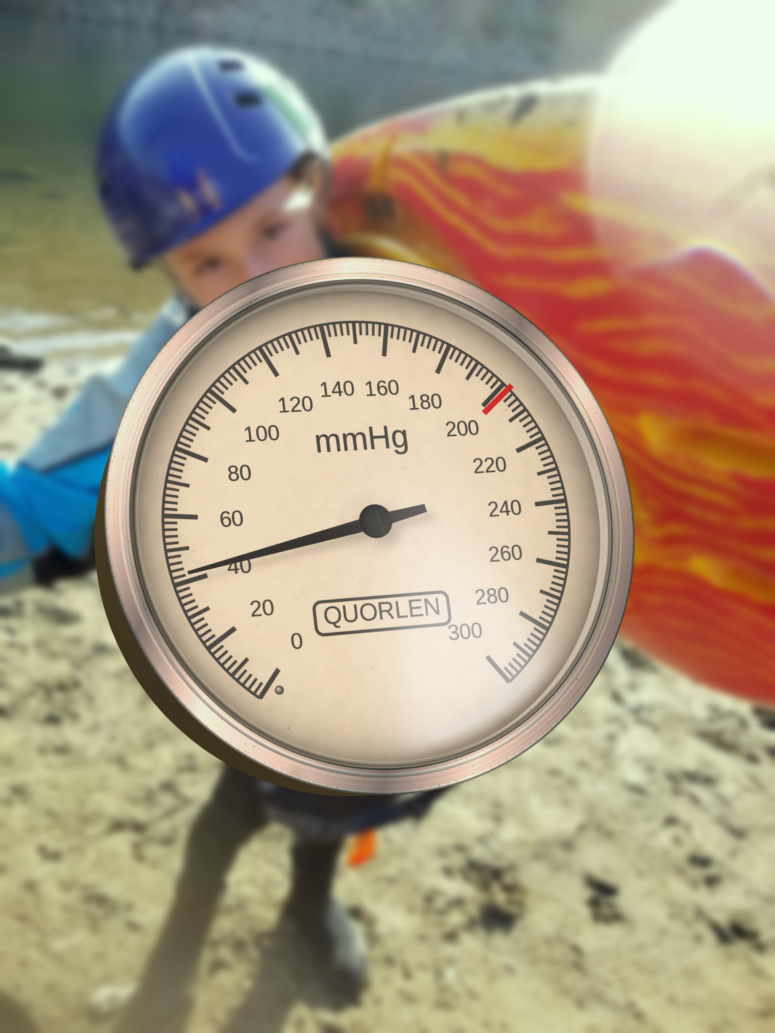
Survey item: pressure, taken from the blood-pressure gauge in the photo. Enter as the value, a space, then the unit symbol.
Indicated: 42 mmHg
